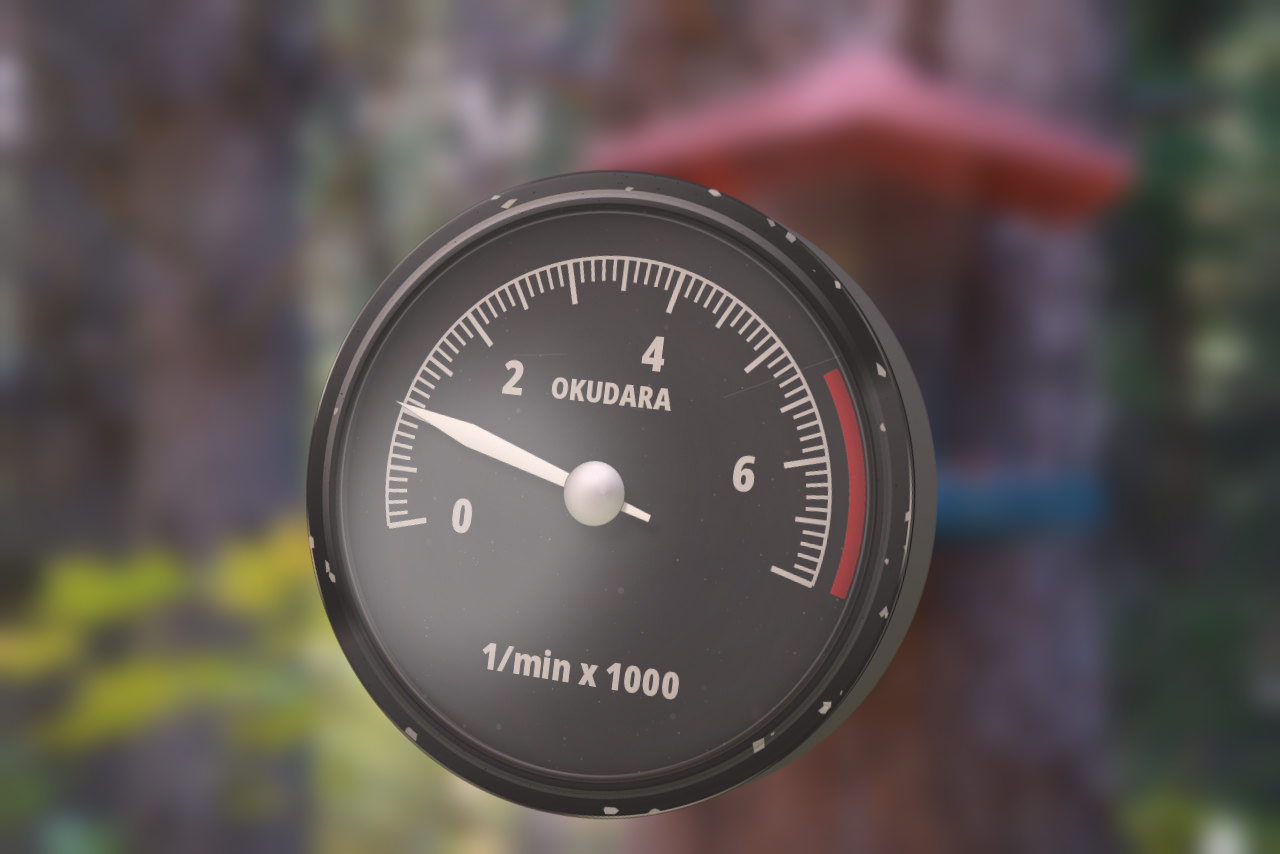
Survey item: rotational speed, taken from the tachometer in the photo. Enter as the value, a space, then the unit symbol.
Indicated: 1050 rpm
